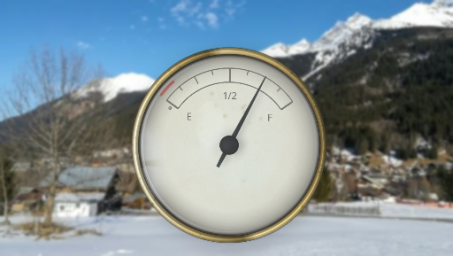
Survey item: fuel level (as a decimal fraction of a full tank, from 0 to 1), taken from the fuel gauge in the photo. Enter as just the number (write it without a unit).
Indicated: 0.75
